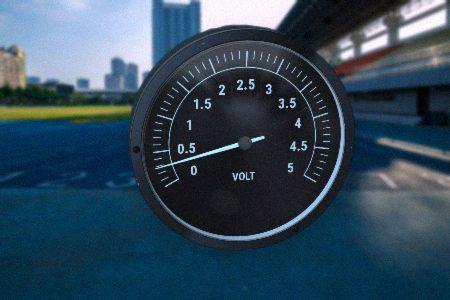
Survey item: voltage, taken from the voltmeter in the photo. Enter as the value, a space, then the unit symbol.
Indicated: 0.3 V
